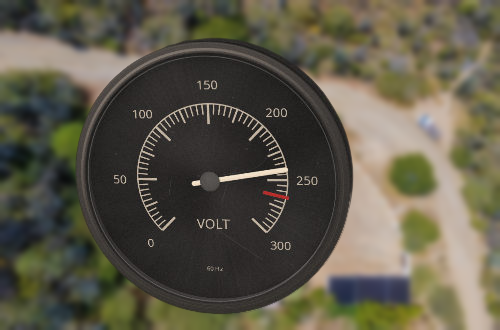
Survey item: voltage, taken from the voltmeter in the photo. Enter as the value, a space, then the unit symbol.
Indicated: 240 V
